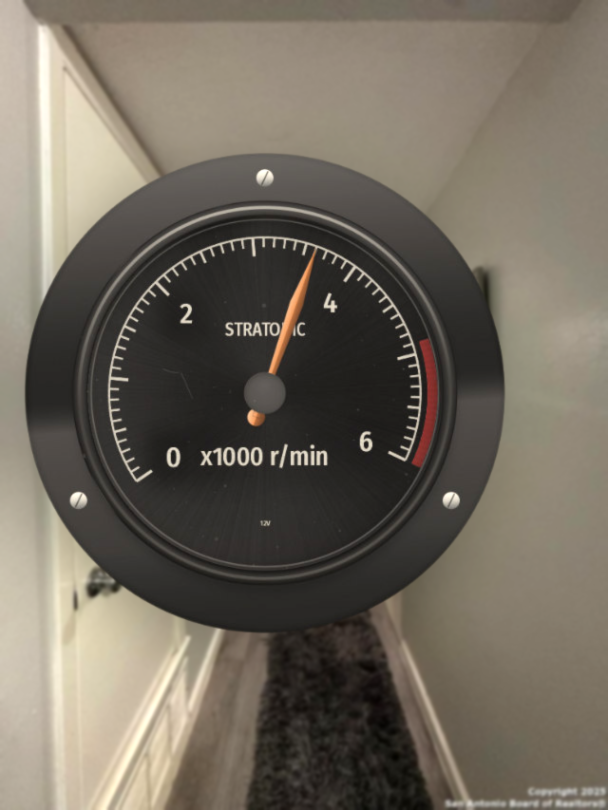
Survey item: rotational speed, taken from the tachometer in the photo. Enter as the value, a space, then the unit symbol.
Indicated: 3600 rpm
